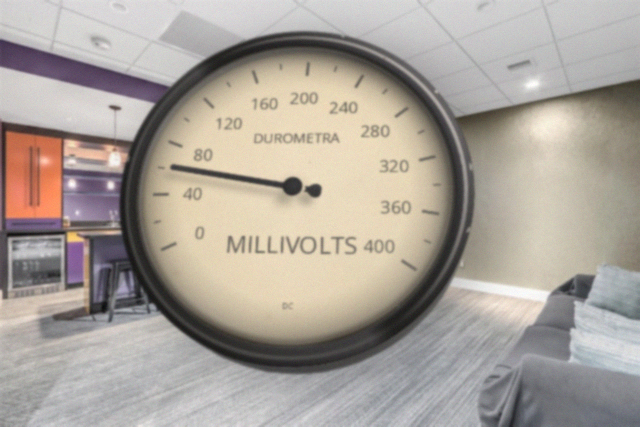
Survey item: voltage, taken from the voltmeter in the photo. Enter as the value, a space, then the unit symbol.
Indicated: 60 mV
